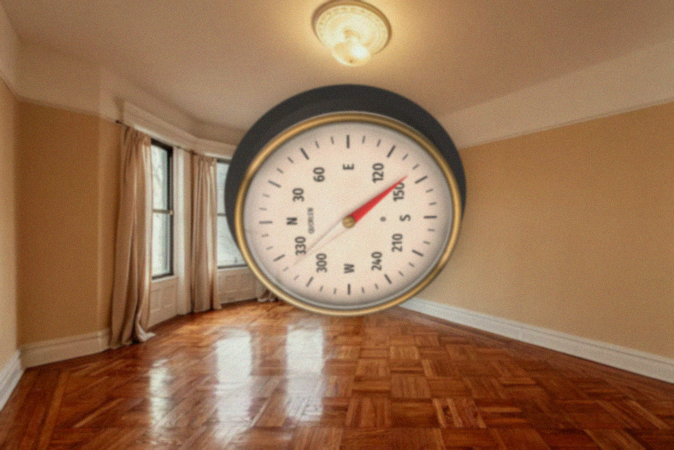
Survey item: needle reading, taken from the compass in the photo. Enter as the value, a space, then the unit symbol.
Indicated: 140 °
